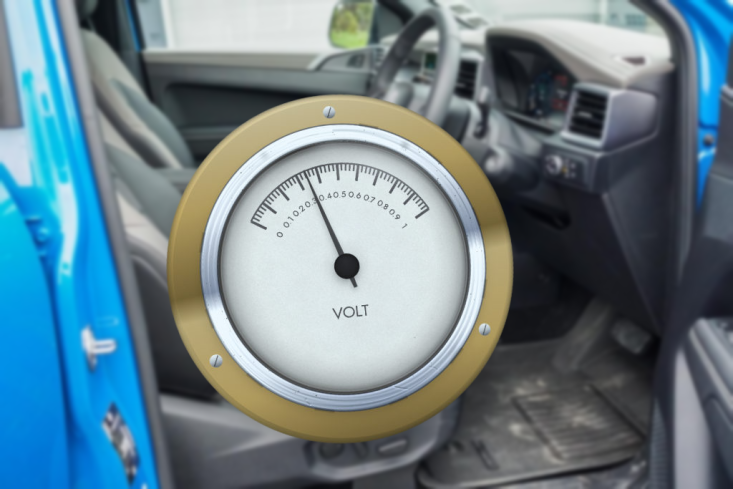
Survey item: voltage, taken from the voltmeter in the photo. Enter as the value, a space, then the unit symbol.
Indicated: 0.34 V
